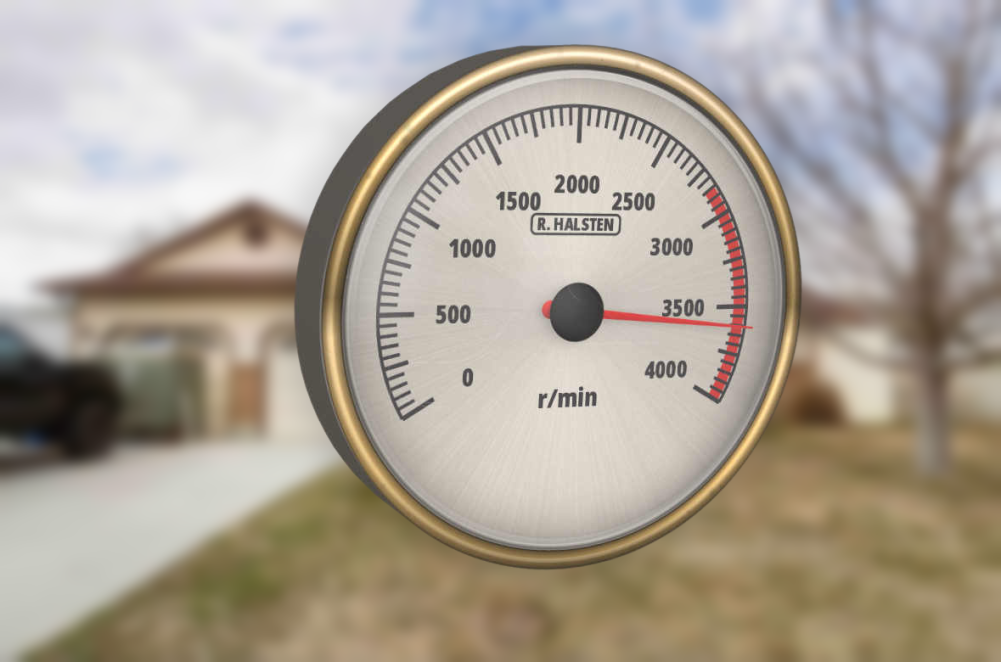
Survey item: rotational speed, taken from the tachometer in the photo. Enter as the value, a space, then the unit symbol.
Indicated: 3600 rpm
